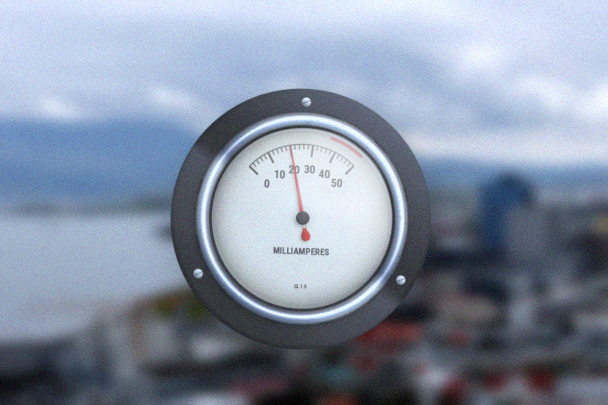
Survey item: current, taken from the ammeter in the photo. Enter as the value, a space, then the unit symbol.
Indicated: 20 mA
